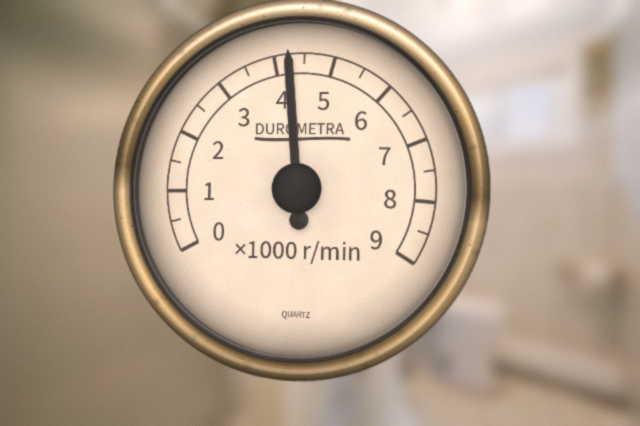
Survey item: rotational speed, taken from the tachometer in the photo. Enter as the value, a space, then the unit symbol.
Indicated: 4250 rpm
